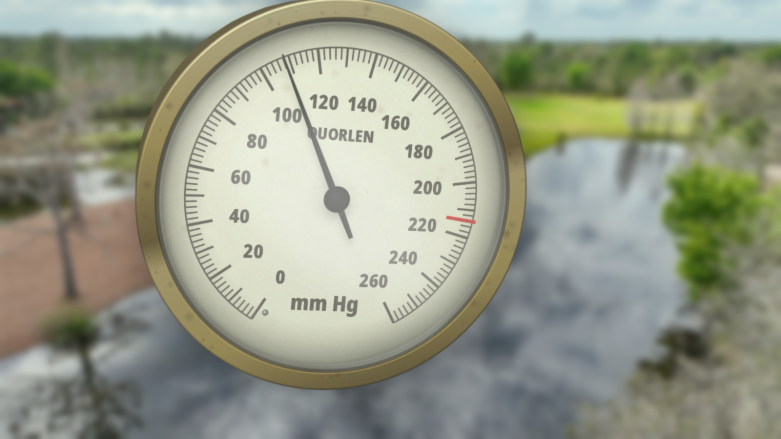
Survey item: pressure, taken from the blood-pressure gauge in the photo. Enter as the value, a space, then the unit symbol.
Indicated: 108 mmHg
